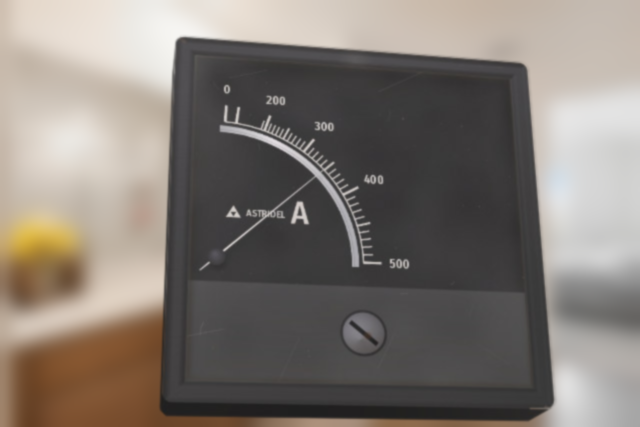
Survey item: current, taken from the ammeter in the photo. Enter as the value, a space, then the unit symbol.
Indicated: 350 A
